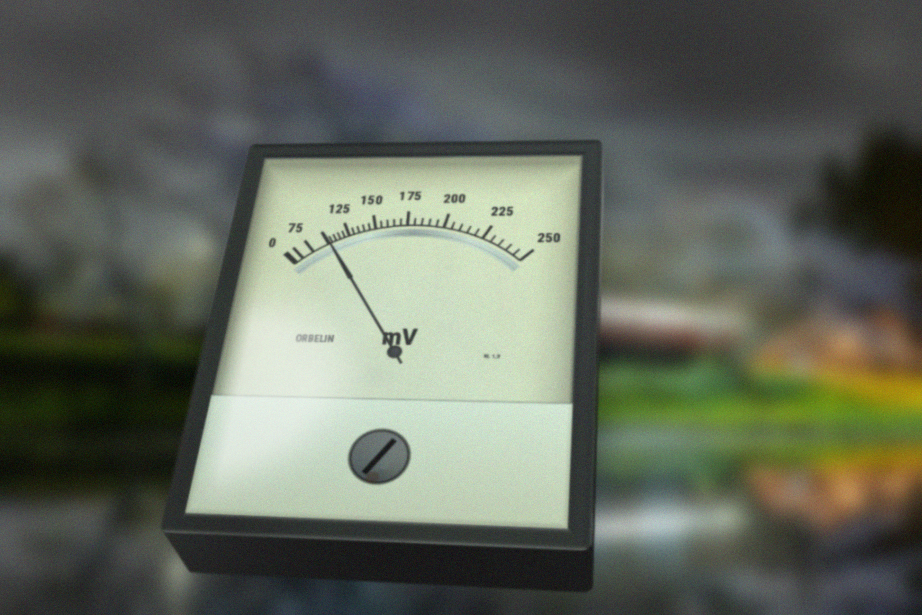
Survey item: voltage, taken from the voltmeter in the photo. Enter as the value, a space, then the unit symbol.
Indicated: 100 mV
